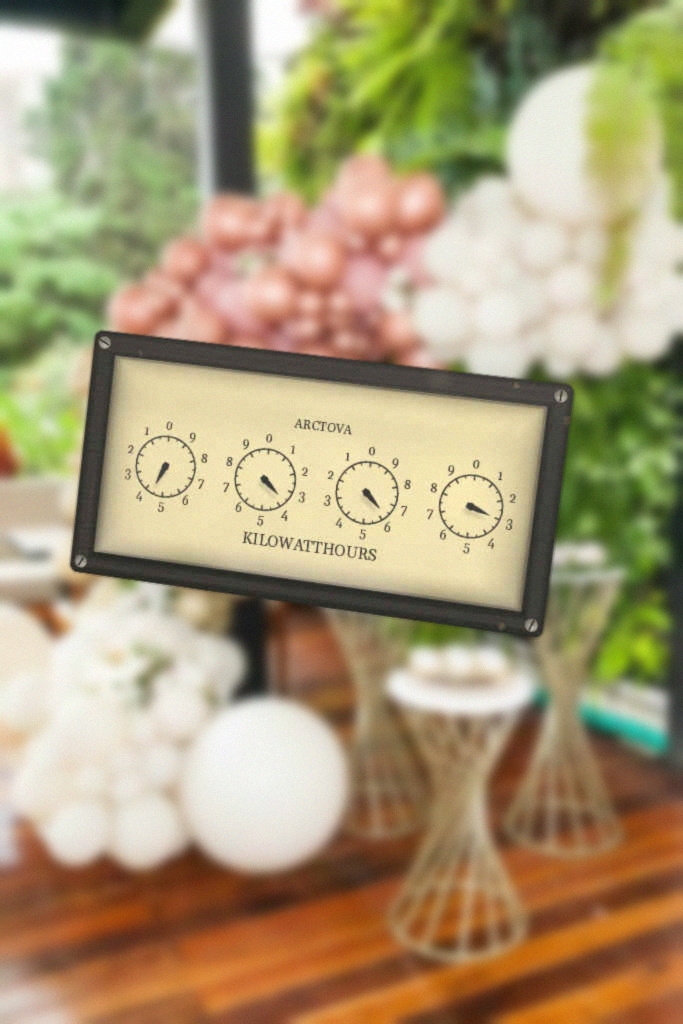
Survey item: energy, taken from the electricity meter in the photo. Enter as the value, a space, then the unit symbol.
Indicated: 4363 kWh
